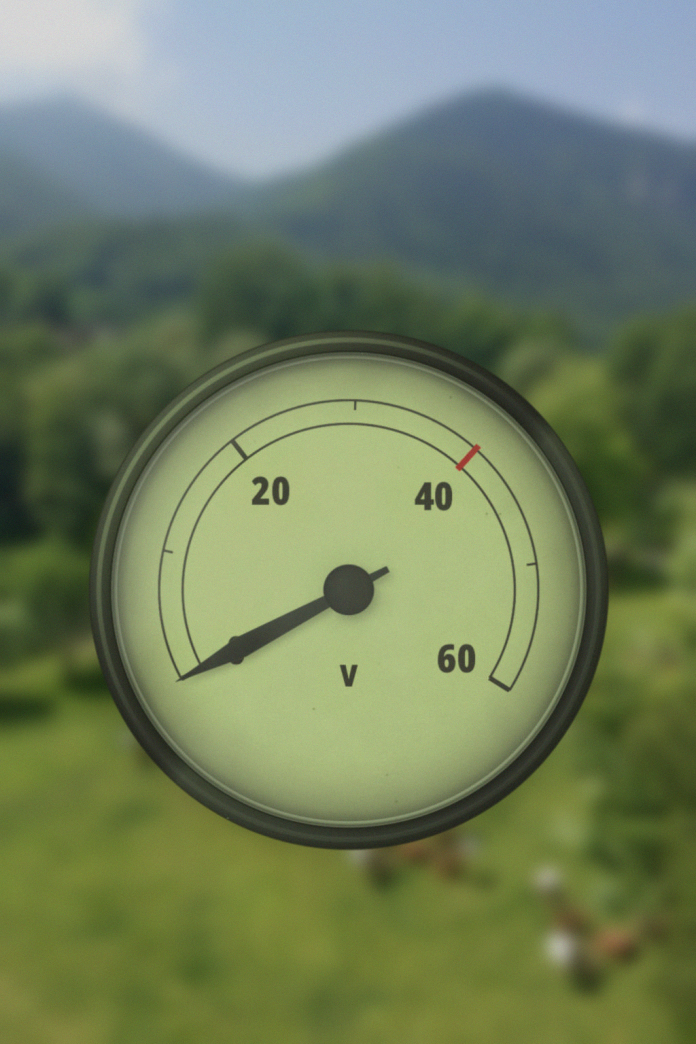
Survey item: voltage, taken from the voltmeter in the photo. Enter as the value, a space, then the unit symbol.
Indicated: 0 V
